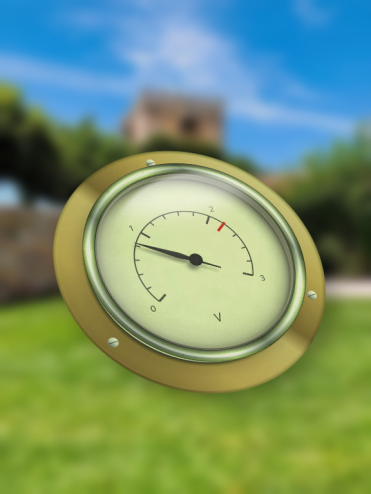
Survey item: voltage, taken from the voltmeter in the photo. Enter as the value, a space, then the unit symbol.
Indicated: 0.8 V
